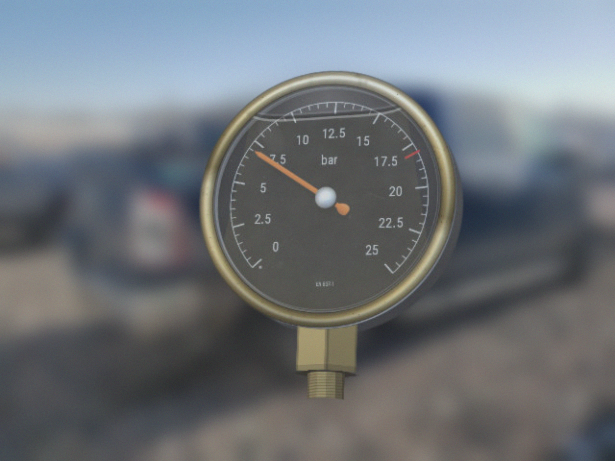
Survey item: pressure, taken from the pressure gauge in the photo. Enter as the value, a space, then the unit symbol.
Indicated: 7 bar
